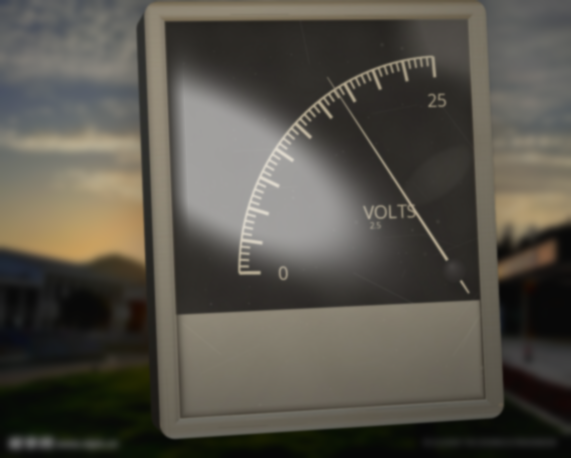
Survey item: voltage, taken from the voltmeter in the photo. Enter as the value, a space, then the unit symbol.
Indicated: 16.5 V
